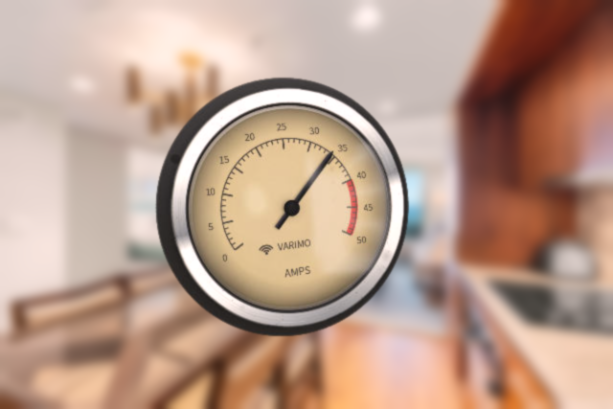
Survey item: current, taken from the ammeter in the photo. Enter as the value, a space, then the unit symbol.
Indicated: 34 A
